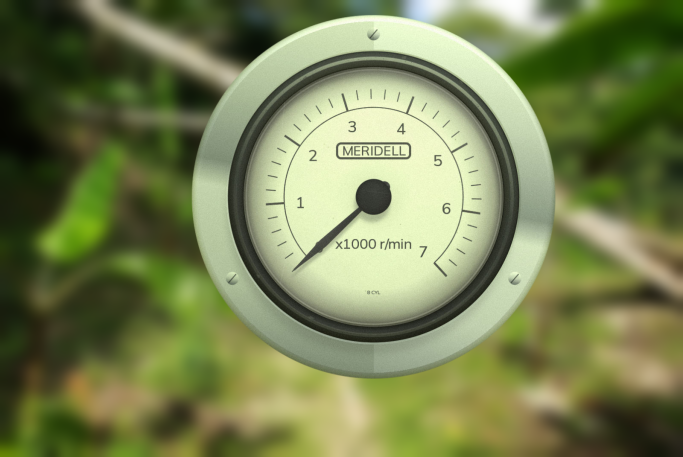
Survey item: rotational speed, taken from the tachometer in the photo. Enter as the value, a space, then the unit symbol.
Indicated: 0 rpm
